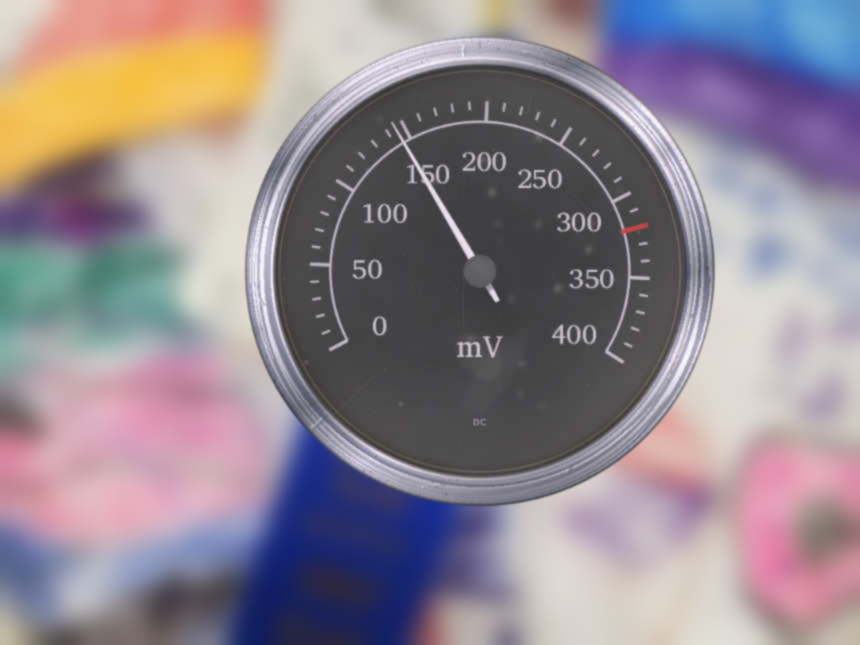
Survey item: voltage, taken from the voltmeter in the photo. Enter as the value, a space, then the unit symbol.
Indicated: 145 mV
